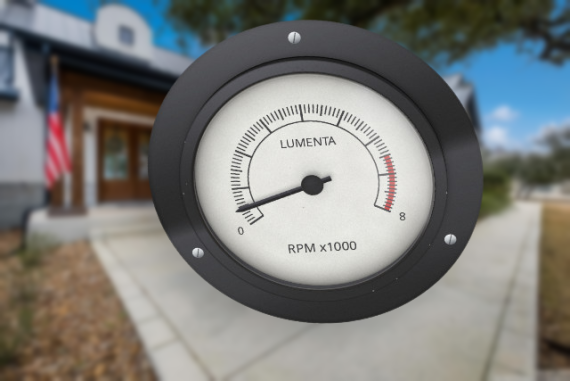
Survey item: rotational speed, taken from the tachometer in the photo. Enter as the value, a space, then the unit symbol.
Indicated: 500 rpm
